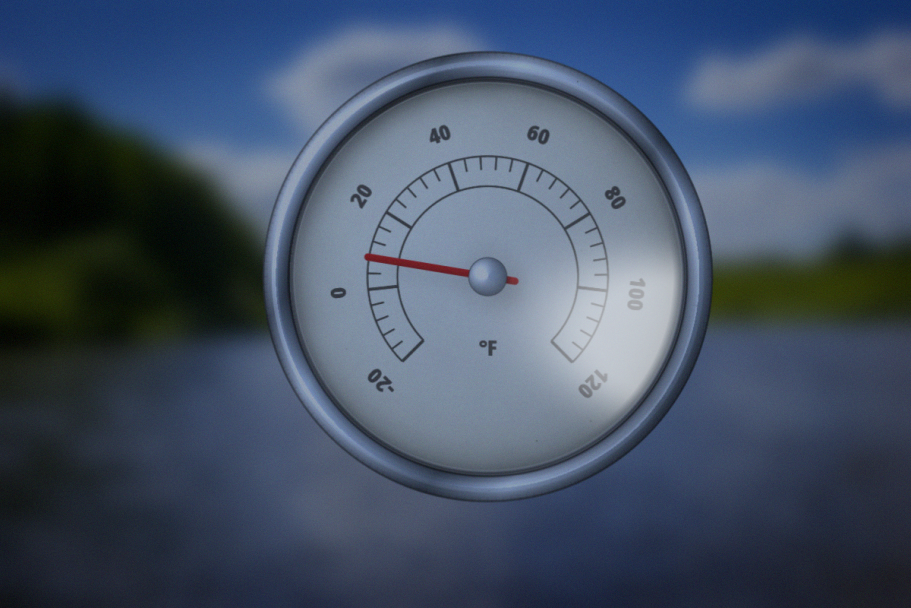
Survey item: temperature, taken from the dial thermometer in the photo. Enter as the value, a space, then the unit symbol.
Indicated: 8 °F
